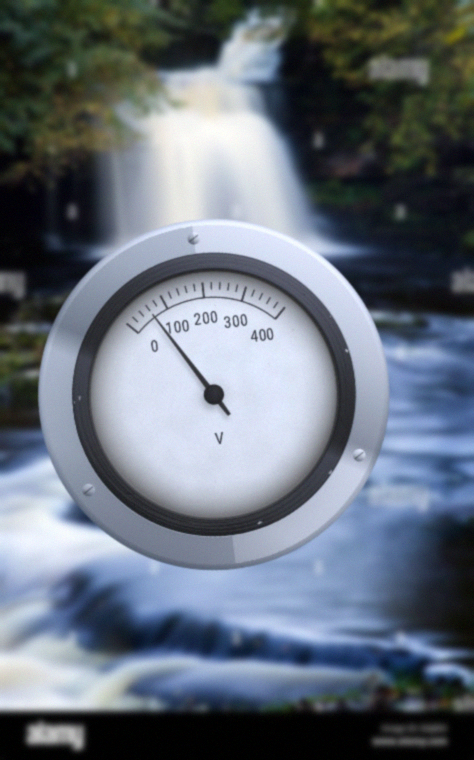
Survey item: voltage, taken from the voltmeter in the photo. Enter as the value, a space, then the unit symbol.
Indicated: 60 V
